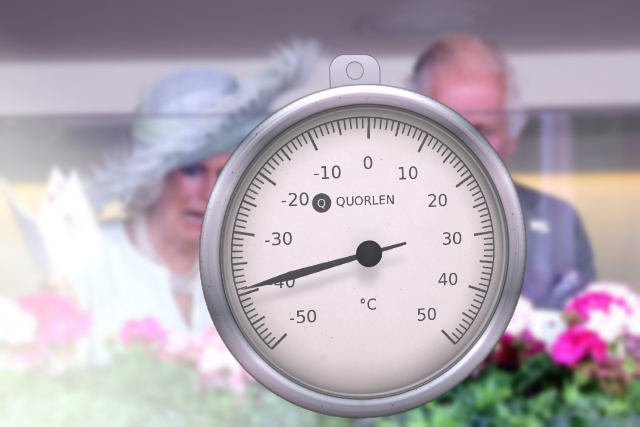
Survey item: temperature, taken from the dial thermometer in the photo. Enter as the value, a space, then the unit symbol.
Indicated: -39 °C
